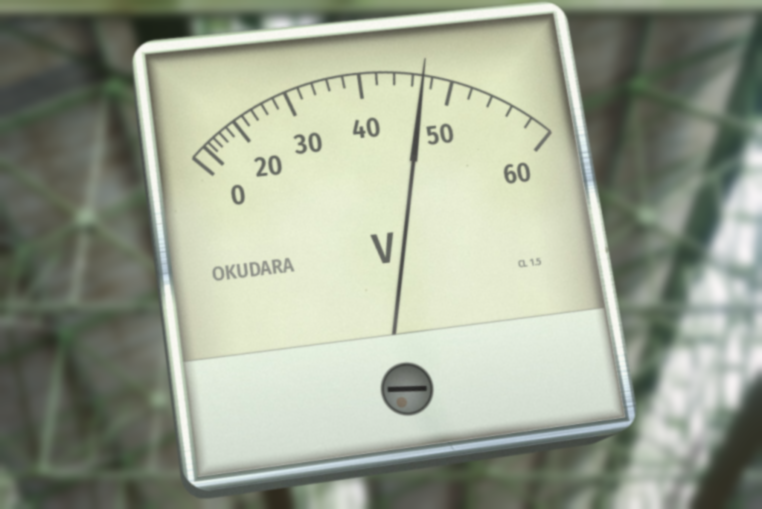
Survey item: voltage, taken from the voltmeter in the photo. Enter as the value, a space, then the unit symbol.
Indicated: 47 V
